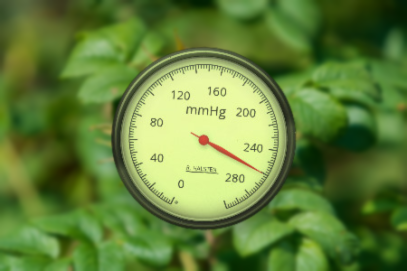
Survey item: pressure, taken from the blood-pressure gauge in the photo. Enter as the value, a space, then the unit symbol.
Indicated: 260 mmHg
